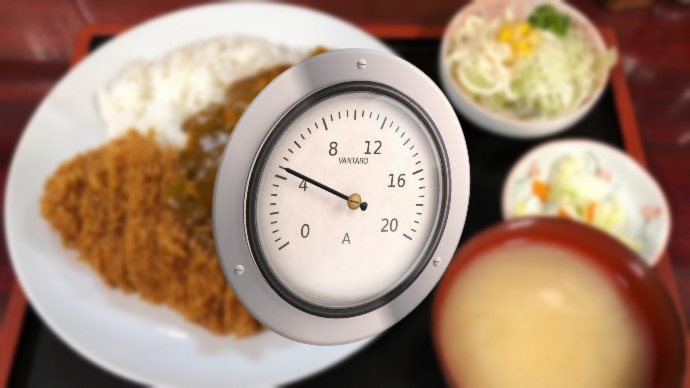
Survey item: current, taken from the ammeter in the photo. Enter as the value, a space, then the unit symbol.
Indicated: 4.5 A
